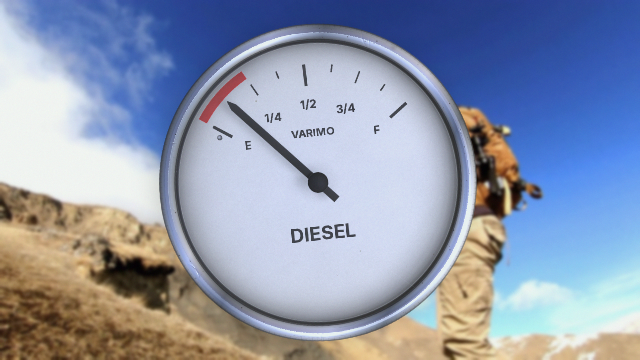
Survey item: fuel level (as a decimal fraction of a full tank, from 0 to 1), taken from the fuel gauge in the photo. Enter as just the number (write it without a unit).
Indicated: 0.125
